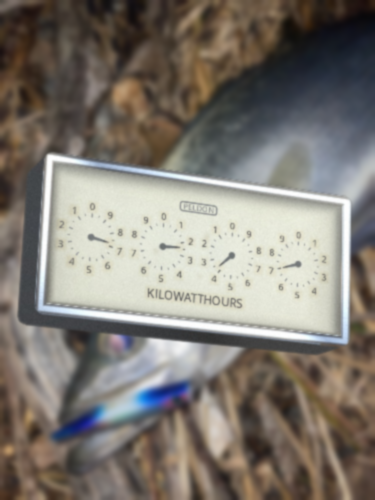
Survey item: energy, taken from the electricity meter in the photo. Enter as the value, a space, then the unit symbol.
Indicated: 7237 kWh
